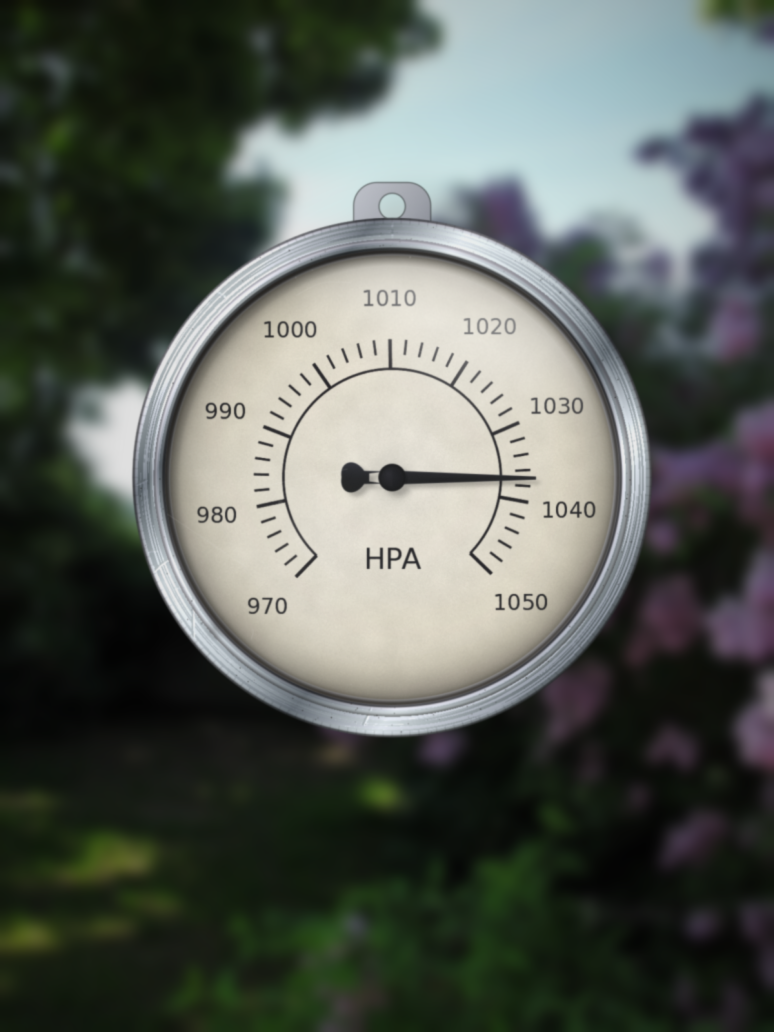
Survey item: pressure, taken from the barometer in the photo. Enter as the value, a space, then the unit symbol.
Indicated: 1037 hPa
